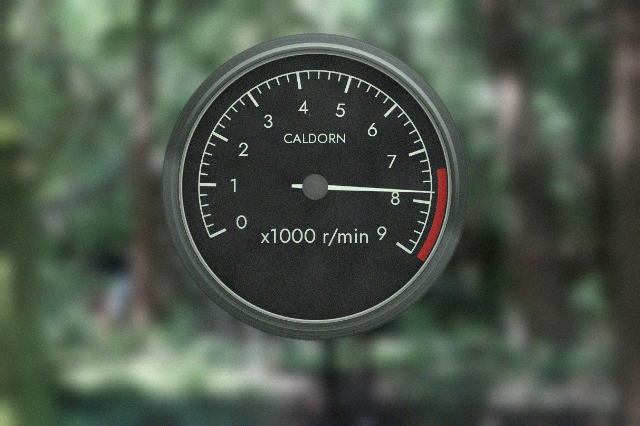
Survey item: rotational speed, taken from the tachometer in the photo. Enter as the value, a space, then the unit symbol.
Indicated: 7800 rpm
